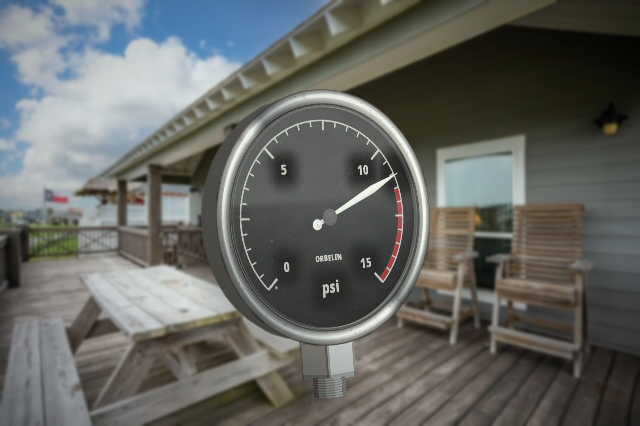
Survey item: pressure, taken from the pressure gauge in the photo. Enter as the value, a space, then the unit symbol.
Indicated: 11 psi
